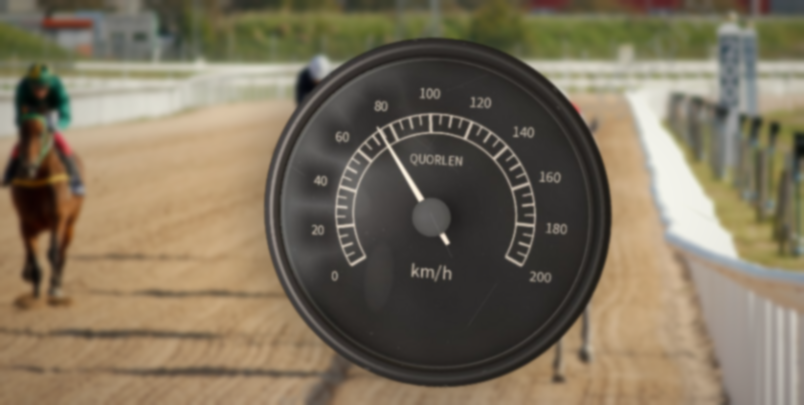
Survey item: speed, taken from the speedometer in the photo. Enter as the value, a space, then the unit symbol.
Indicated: 75 km/h
